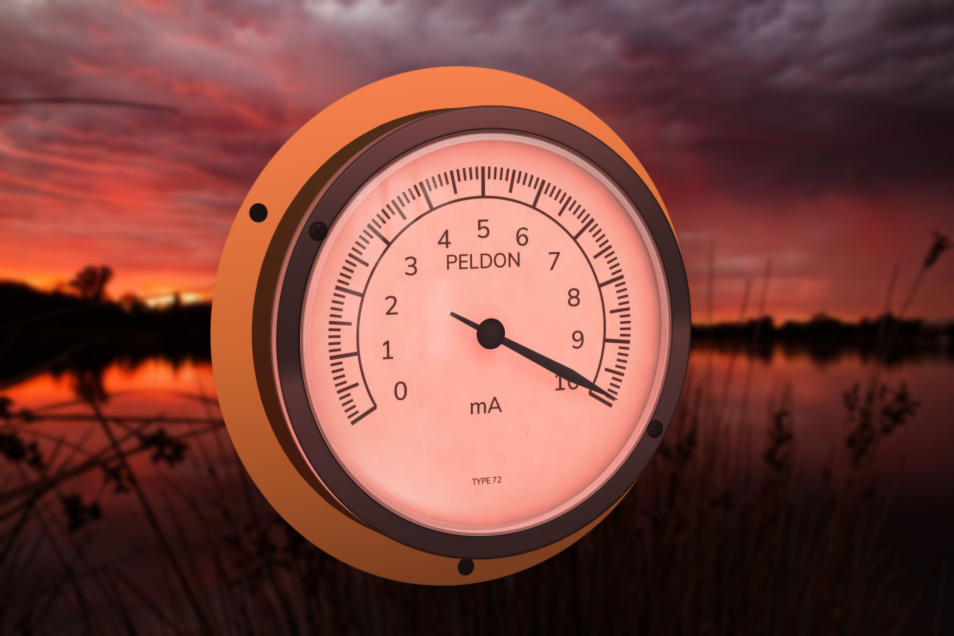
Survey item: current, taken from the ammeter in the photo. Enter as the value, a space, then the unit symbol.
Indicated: 9.9 mA
